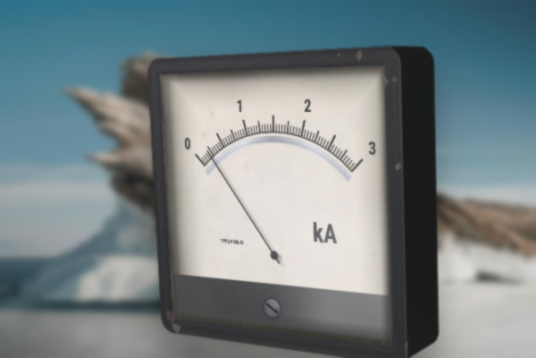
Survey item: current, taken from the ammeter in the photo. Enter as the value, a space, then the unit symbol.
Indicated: 0.25 kA
